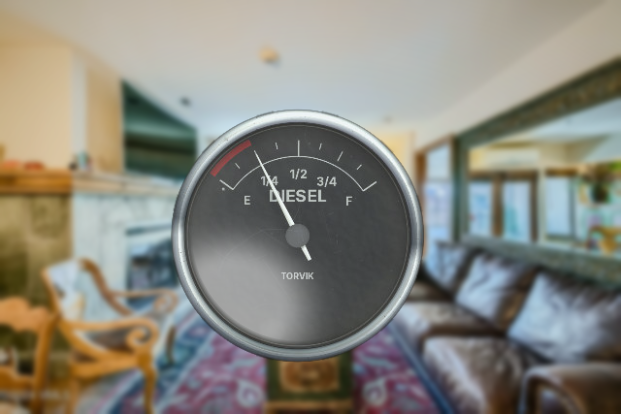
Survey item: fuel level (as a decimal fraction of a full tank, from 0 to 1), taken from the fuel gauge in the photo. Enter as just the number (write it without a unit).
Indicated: 0.25
